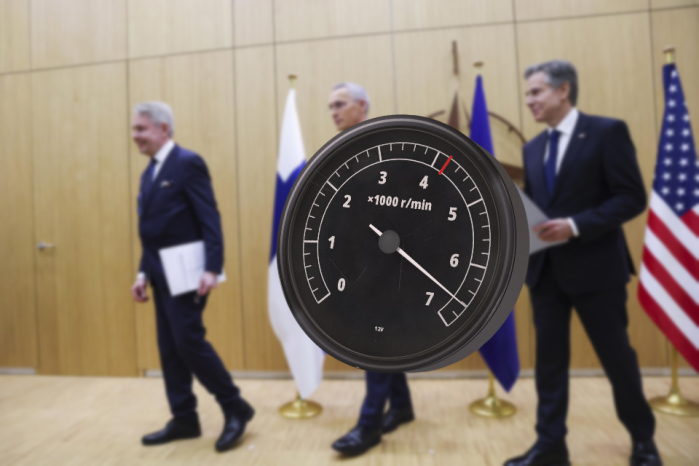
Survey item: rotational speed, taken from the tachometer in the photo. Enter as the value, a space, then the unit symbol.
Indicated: 6600 rpm
